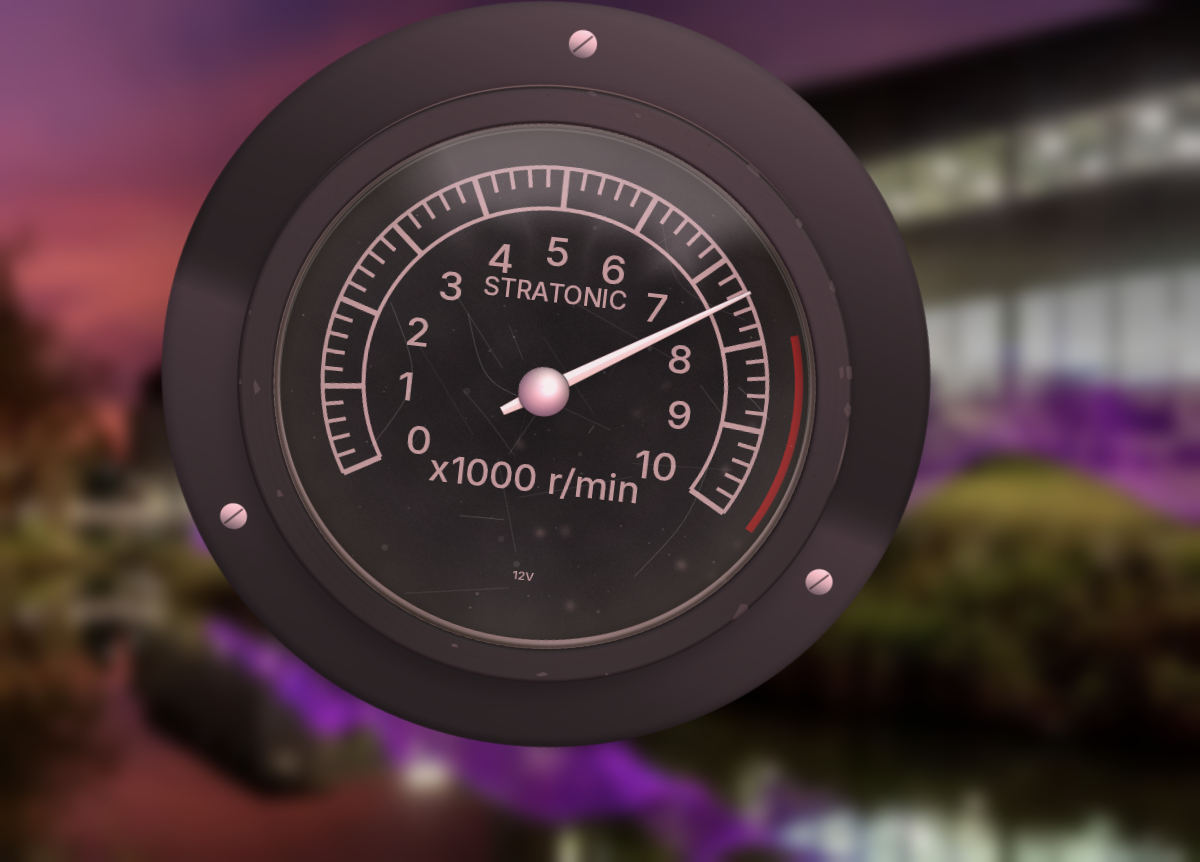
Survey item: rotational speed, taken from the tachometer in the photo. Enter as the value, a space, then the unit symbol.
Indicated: 7400 rpm
